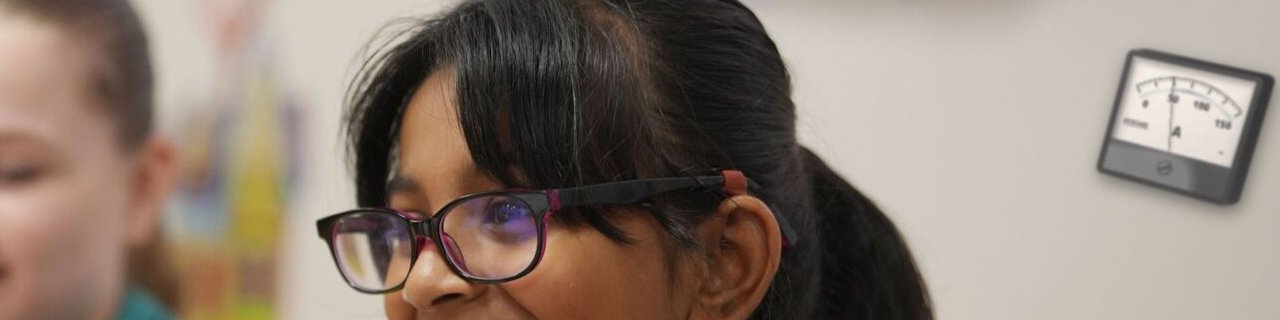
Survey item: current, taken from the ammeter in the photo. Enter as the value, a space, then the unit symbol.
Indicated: 50 A
